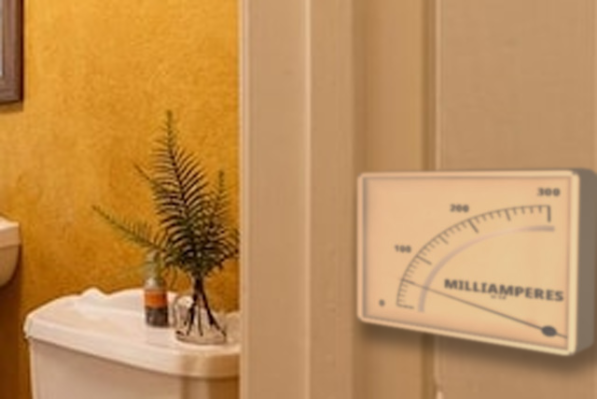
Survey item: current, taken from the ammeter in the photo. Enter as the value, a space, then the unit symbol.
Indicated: 50 mA
